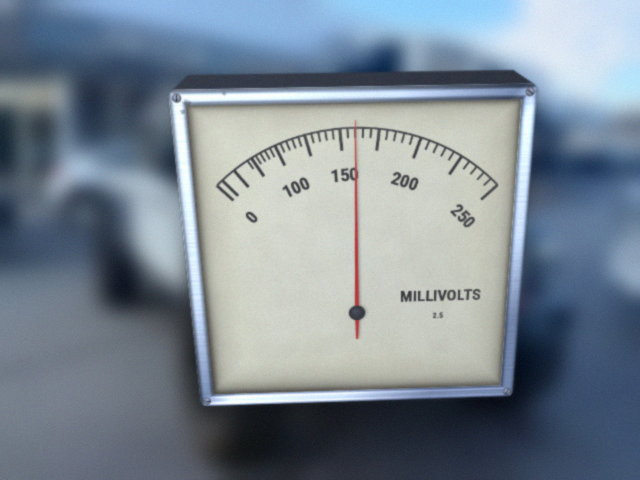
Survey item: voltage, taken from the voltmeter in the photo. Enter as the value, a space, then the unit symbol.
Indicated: 160 mV
